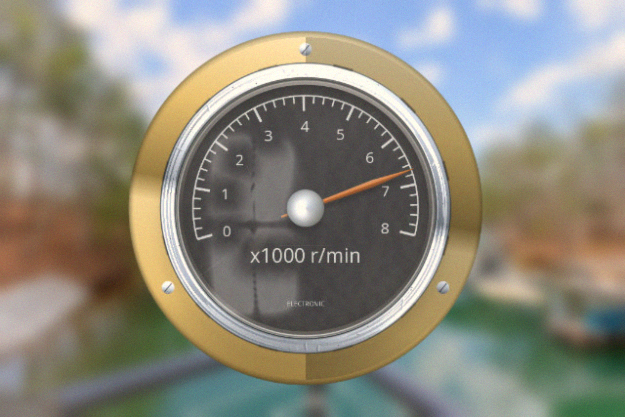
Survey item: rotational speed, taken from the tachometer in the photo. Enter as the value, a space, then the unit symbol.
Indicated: 6700 rpm
